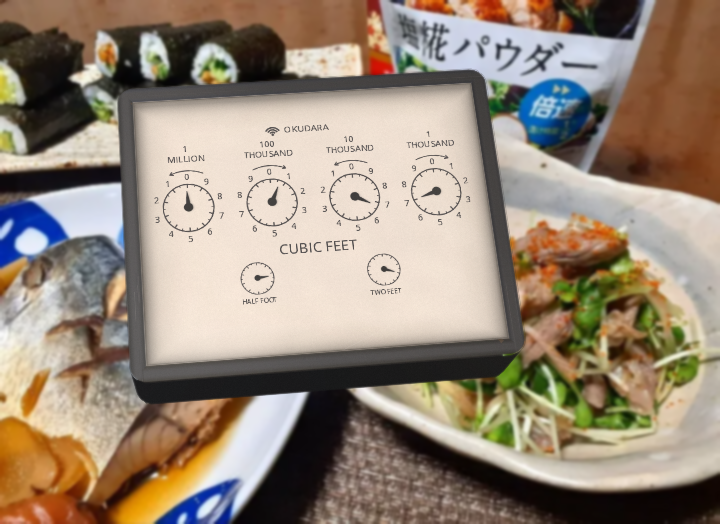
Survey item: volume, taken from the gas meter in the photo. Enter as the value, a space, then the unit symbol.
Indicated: 6700 ft³
